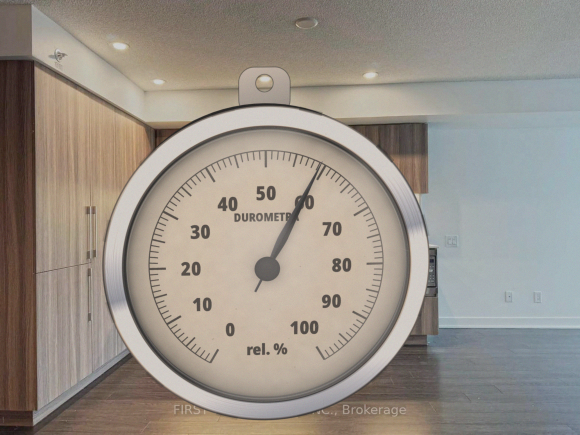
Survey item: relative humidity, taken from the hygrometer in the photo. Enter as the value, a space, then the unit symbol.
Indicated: 59 %
